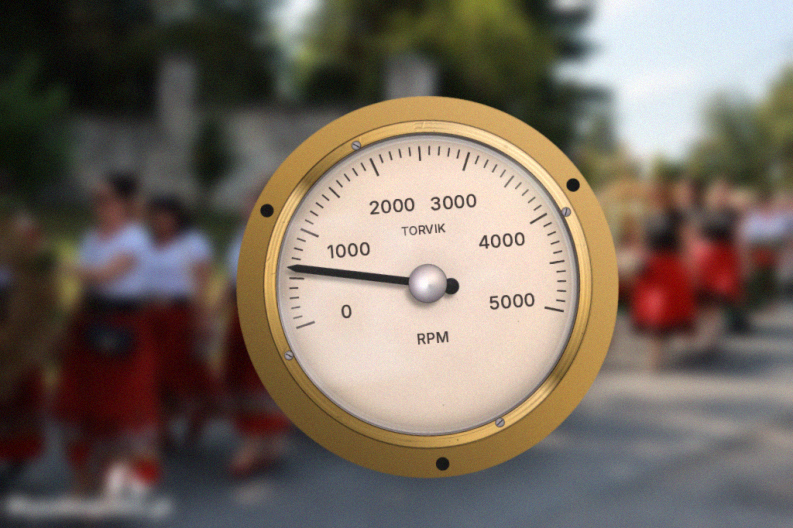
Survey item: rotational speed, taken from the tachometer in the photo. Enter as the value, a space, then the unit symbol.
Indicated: 600 rpm
